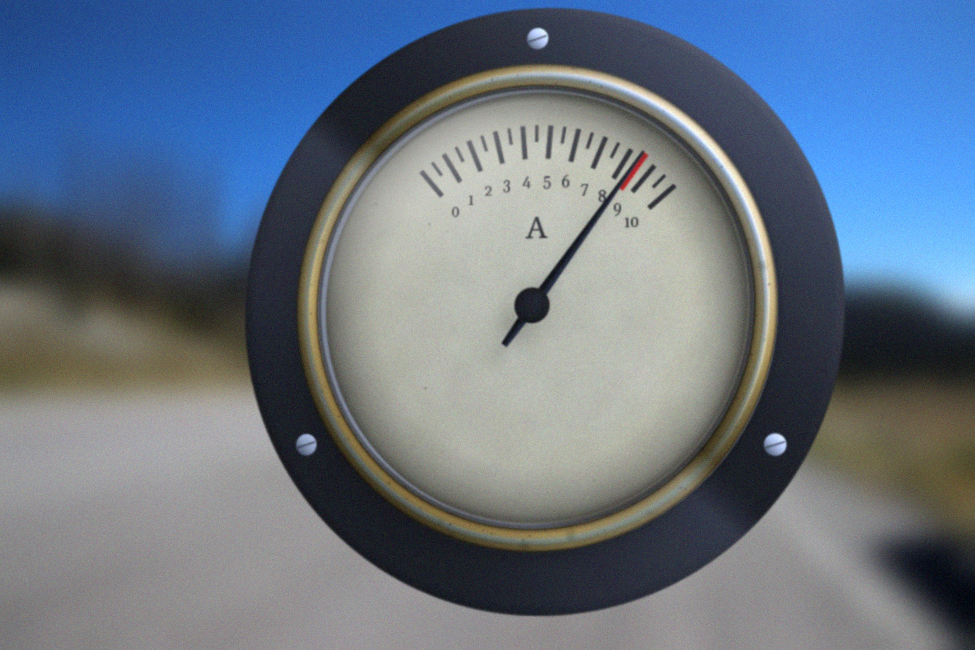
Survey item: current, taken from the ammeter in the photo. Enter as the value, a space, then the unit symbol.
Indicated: 8.5 A
